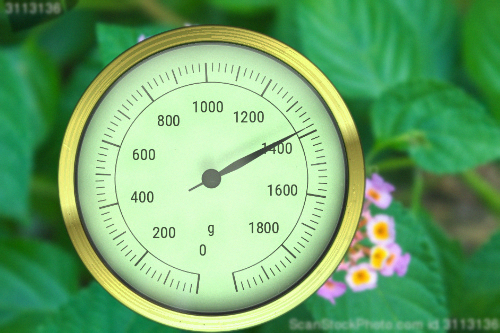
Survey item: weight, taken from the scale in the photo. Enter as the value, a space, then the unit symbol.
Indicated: 1380 g
